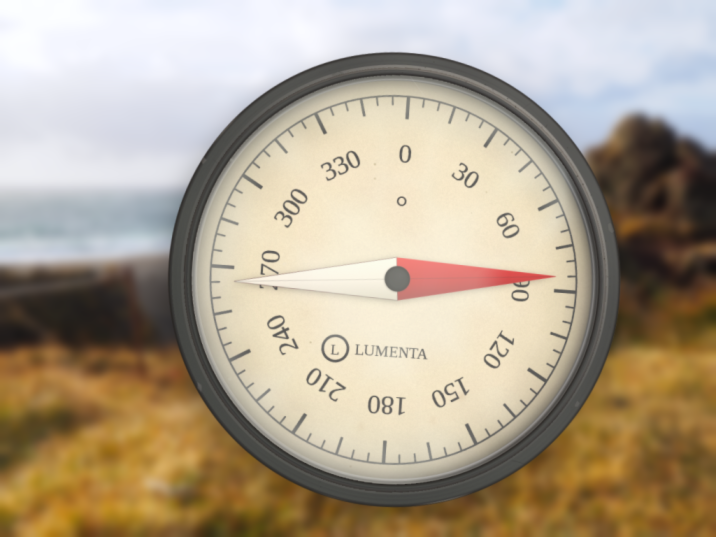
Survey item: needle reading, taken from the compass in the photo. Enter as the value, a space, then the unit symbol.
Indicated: 85 °
